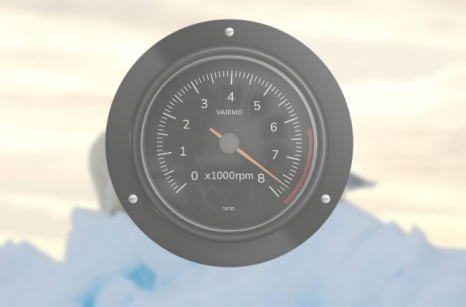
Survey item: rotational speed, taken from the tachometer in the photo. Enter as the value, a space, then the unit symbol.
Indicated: 7700 rpm
